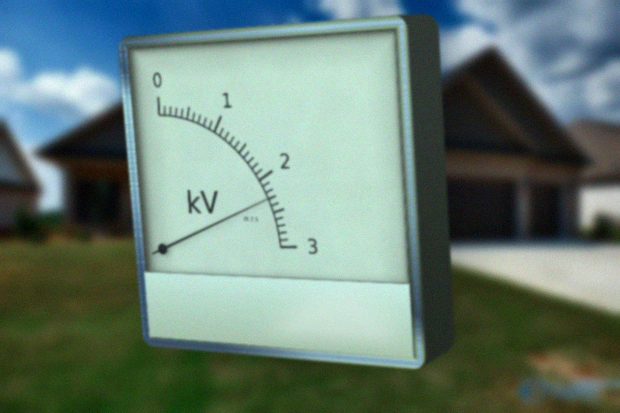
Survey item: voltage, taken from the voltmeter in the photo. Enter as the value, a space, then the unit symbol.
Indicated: 2.3 kV
